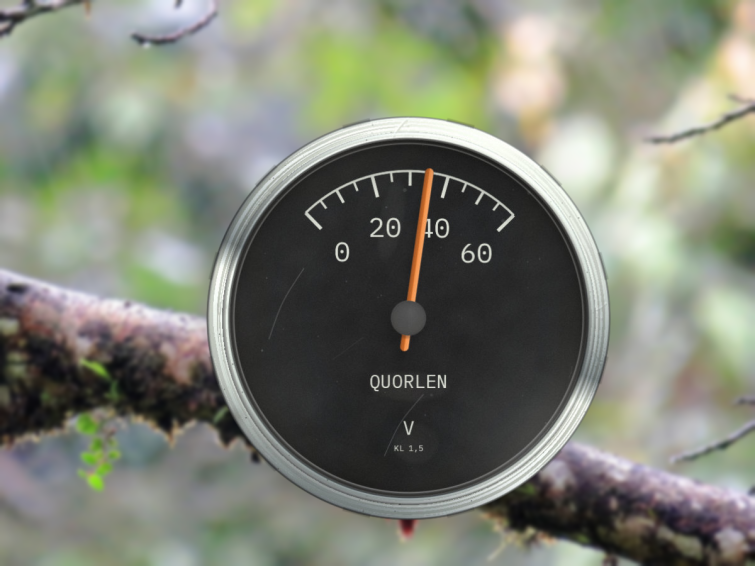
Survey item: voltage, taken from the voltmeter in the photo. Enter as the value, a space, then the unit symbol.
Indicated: 35 V
